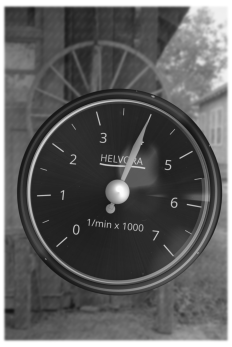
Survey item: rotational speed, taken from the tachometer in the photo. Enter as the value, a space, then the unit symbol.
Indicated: 4000 rpm
